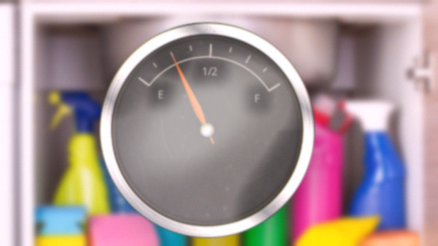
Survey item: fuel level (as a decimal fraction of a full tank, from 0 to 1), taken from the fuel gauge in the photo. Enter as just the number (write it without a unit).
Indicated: 0.25
